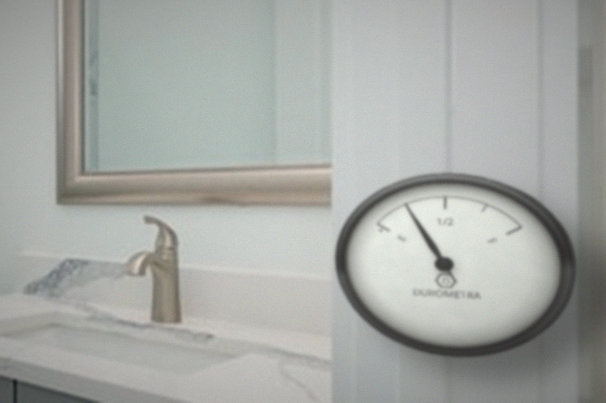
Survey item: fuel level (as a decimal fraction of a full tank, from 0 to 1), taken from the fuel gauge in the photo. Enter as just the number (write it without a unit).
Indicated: 0.25
